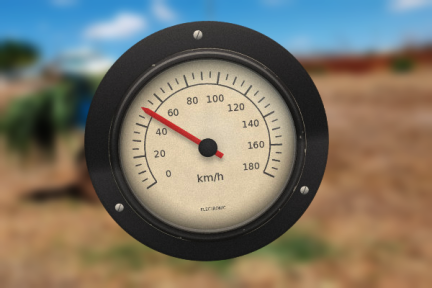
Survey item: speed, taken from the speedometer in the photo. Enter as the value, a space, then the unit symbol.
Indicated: 50 km/h
